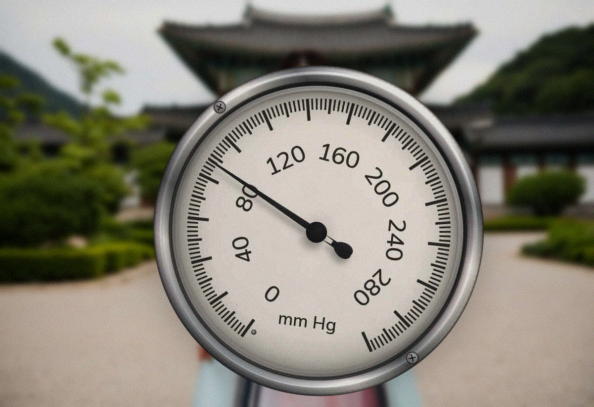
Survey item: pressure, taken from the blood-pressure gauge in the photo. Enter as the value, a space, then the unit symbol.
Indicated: 88 mmHg
